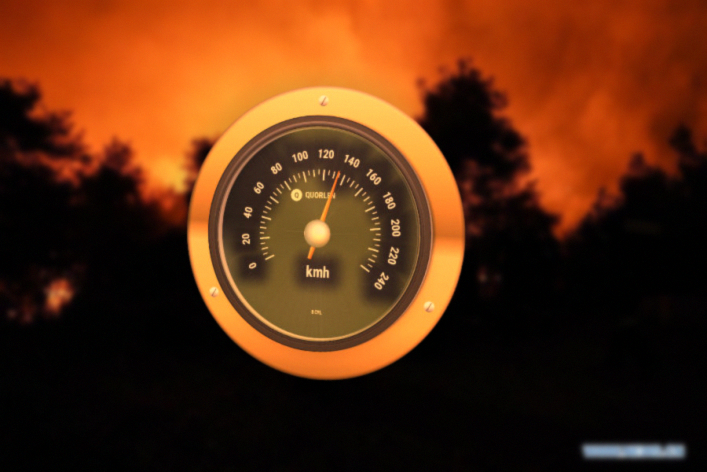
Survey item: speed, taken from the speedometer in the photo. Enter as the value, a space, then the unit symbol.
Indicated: 135 km/h
